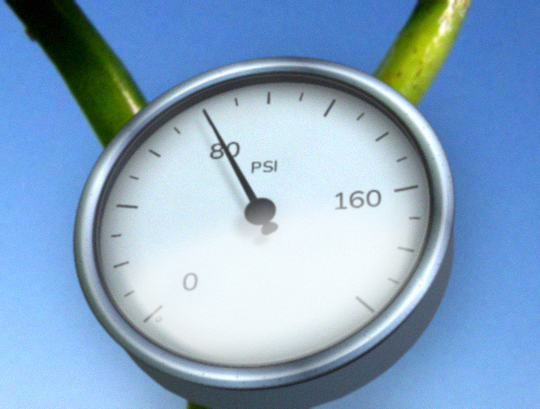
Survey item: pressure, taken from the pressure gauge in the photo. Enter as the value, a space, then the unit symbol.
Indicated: 80 psi
